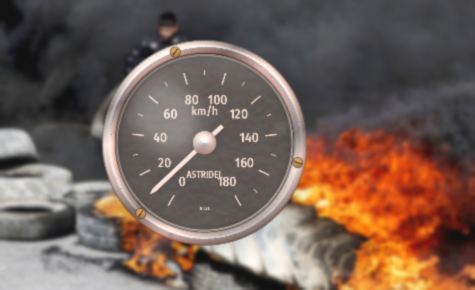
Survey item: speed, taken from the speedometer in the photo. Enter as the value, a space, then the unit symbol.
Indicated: 10 km/h
